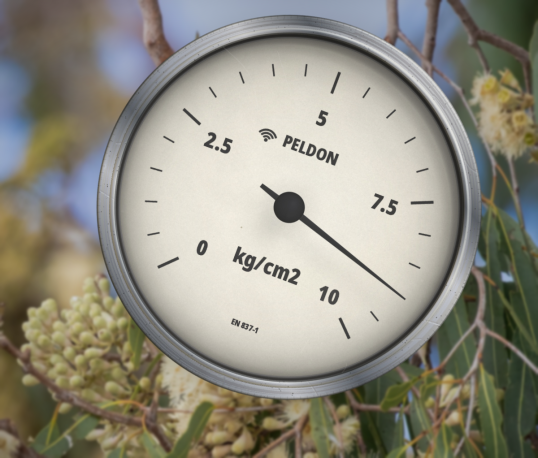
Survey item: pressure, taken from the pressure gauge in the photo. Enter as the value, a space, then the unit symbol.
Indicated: 9 kg/cm²
